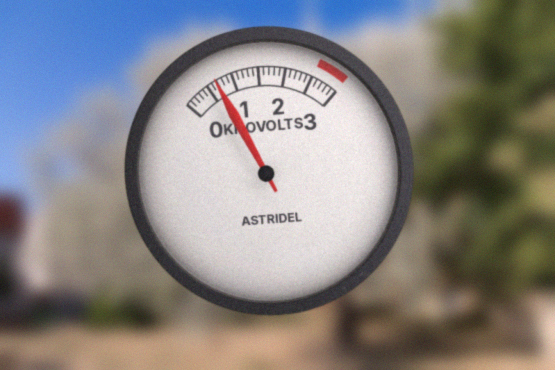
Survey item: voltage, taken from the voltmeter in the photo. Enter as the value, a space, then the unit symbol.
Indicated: 0.7 kV
